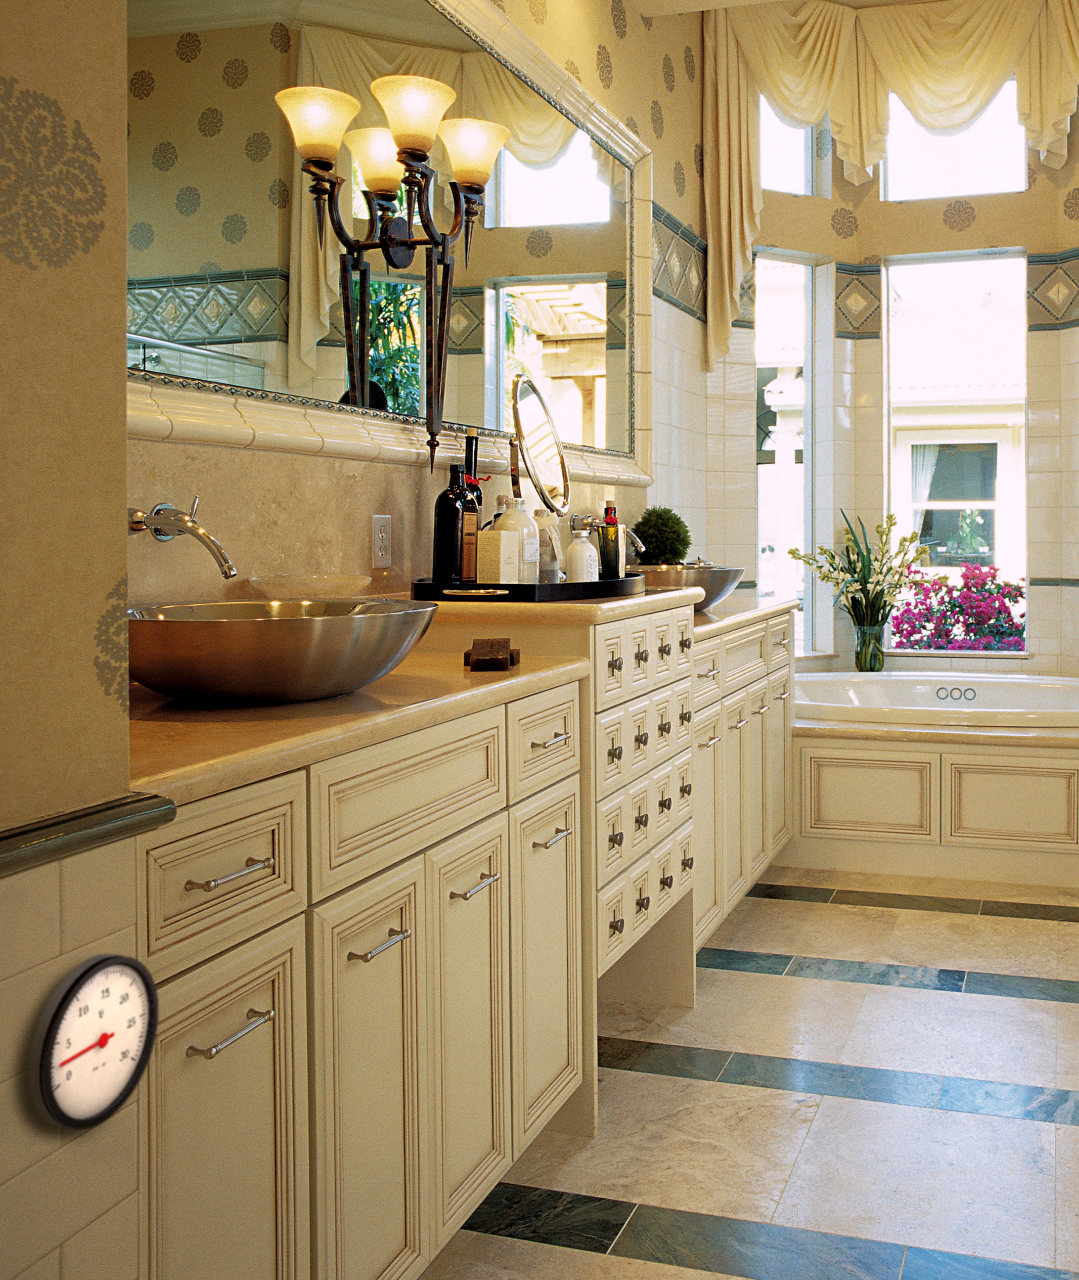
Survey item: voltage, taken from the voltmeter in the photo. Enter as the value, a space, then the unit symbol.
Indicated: 2.5 V
